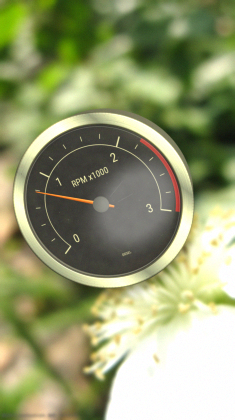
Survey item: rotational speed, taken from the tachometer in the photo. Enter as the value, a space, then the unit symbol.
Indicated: 800 rpm
